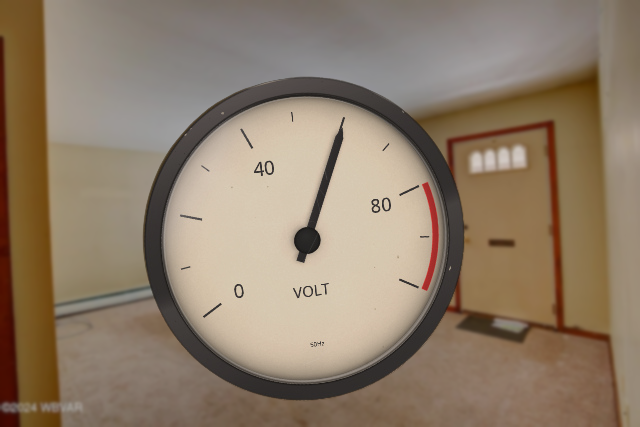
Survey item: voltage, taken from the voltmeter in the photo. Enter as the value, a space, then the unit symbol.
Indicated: 60 V
